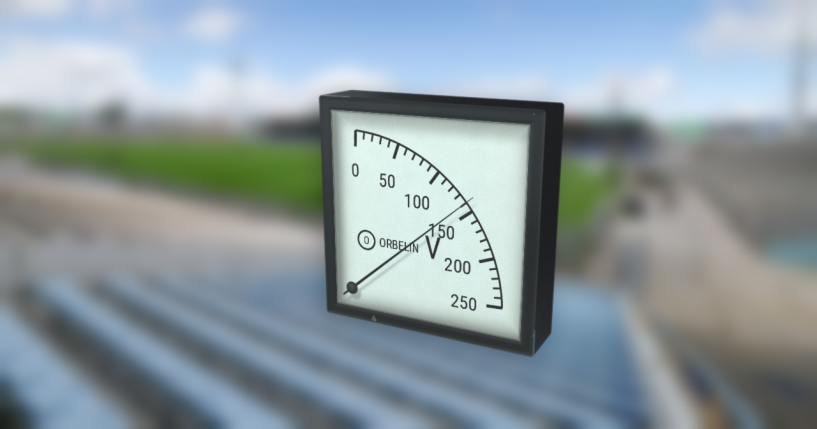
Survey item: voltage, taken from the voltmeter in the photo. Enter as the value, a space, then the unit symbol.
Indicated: 140 V
